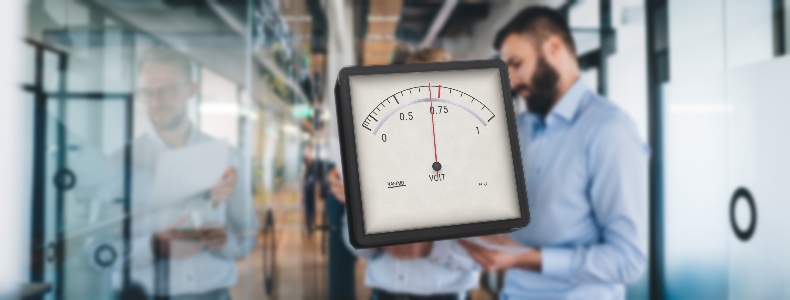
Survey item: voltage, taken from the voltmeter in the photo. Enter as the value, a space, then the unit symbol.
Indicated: 0.7 V
